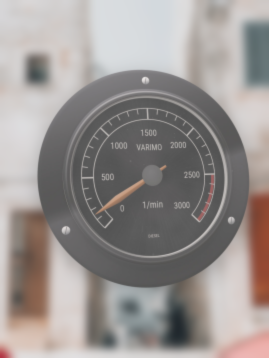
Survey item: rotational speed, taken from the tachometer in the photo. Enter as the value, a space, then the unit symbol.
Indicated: 150 rpm
